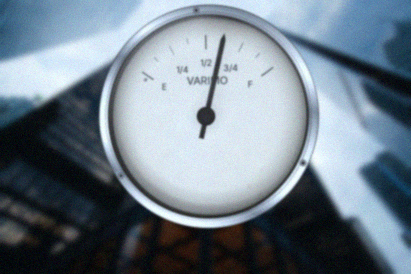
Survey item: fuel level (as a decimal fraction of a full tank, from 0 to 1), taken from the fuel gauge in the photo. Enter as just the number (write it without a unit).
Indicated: 0.625
